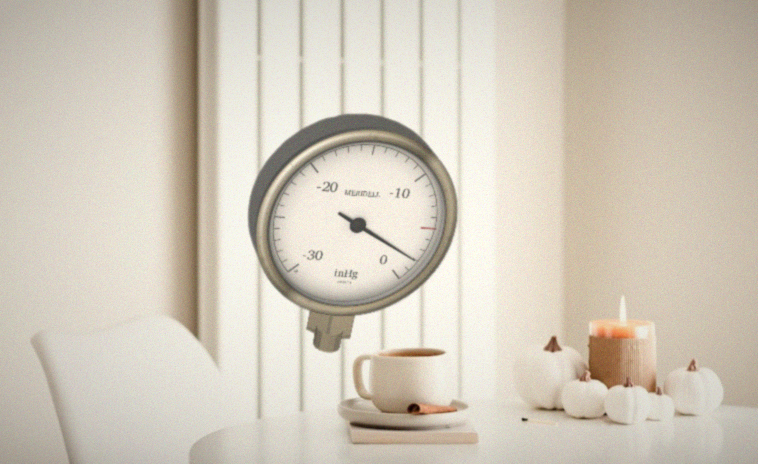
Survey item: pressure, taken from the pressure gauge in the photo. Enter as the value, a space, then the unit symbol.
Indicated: -2 inHg
